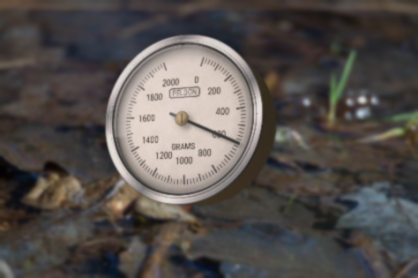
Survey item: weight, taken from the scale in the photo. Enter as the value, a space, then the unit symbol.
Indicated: 600 g
